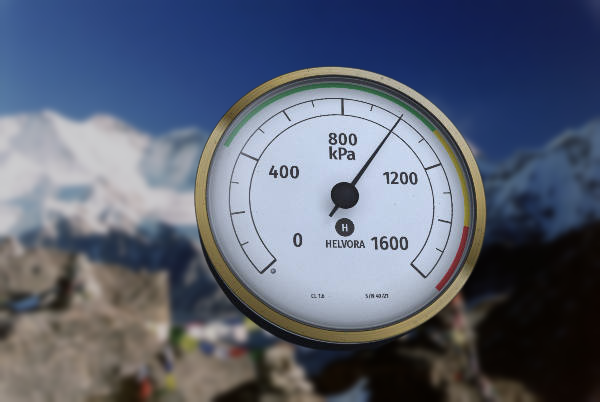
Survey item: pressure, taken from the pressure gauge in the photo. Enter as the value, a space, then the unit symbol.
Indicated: 1000 kPa
